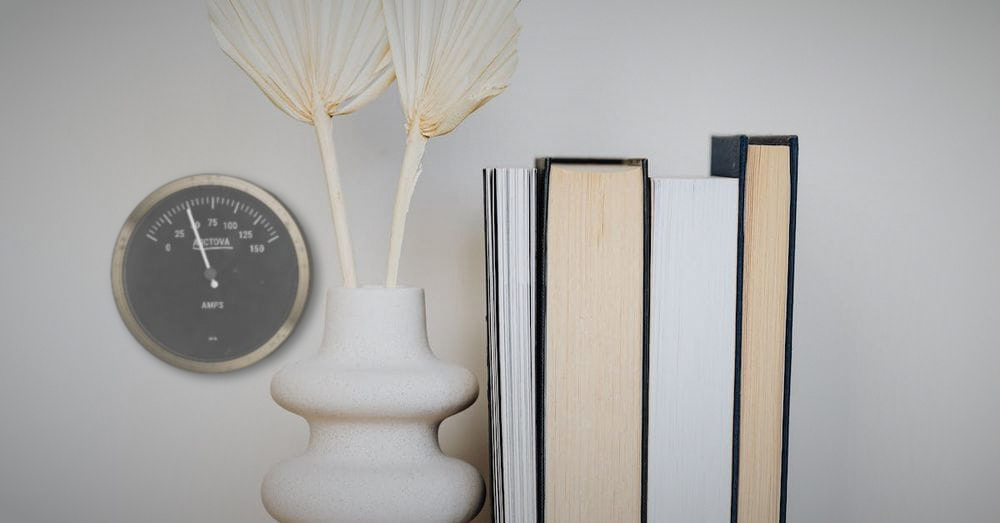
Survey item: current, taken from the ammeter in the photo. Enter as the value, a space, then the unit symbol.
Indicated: 50 A
